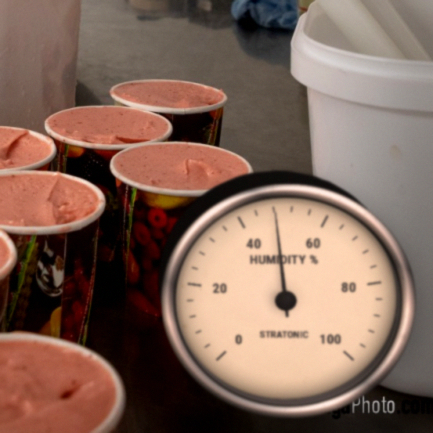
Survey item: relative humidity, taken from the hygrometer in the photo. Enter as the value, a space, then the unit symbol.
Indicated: 48 %
